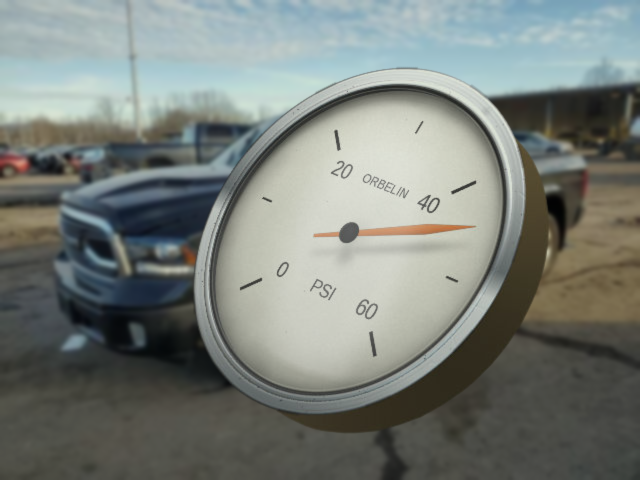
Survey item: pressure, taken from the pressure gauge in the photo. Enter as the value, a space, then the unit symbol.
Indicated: 45 psi
